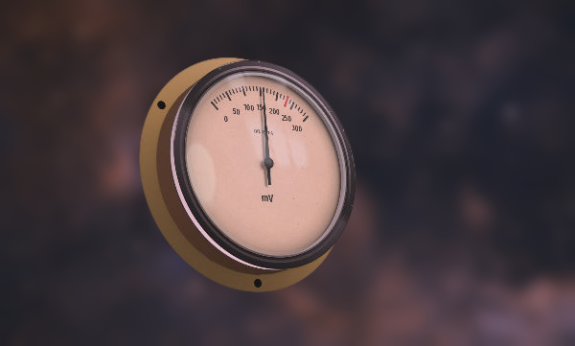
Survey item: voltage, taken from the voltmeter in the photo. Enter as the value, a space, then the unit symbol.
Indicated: 150 mV
